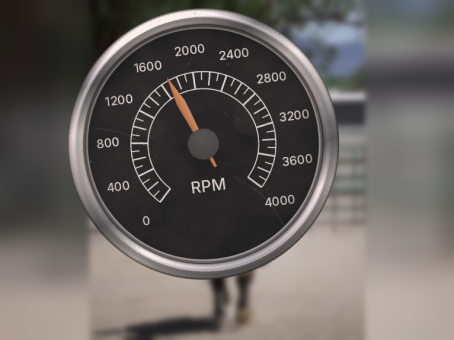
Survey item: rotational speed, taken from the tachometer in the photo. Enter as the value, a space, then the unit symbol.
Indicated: 1700 rpm
